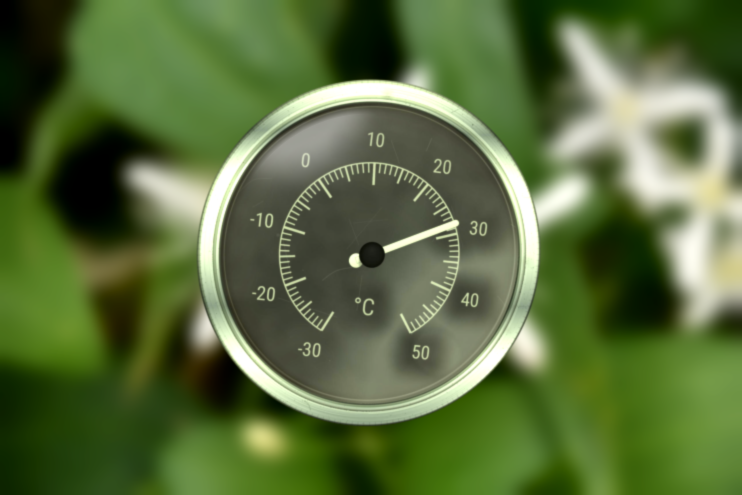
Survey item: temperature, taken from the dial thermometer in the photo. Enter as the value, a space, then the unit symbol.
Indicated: 28 °C
